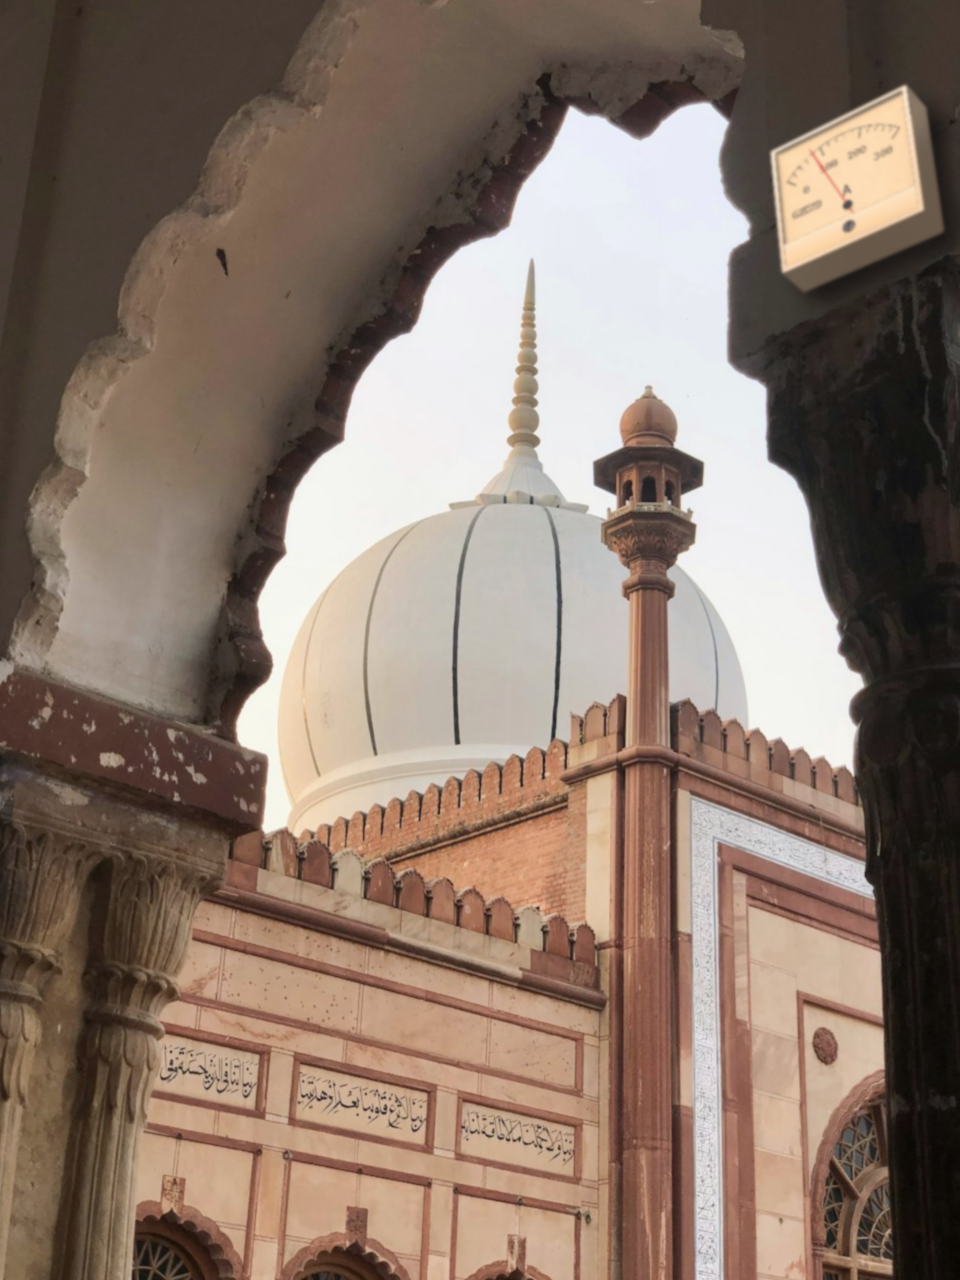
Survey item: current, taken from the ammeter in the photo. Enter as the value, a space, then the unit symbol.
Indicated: 80 A
